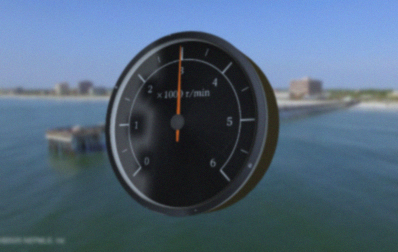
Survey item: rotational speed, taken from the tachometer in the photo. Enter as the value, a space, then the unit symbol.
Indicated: 3000 rpm
